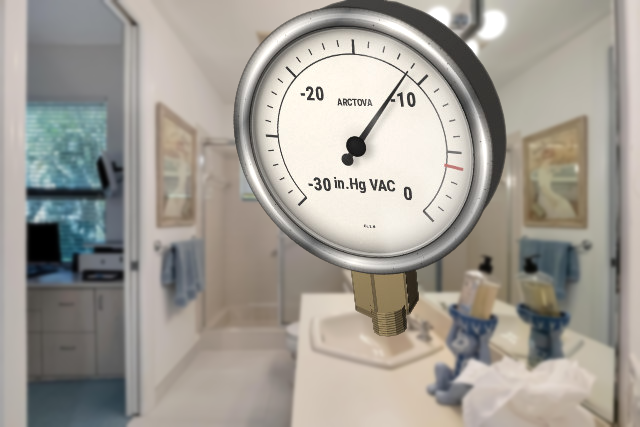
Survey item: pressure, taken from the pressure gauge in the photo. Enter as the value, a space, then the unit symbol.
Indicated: -11 inHg
